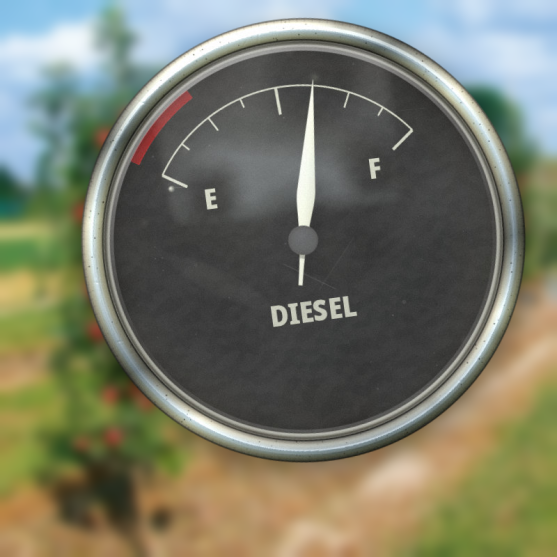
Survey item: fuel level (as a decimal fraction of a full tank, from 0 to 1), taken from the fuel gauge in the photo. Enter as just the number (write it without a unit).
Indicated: 0.625
